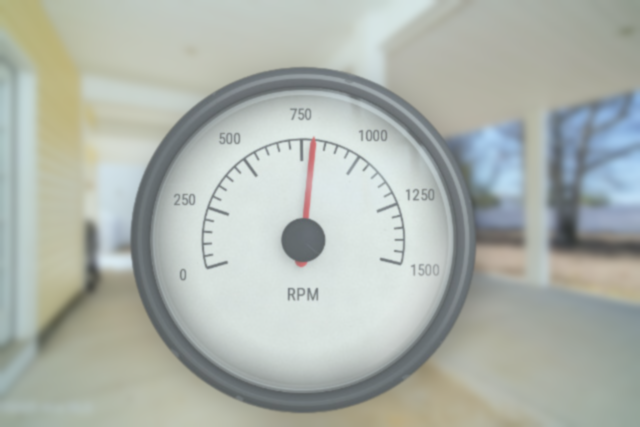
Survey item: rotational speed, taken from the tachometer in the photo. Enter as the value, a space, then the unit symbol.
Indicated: 800 rpm
